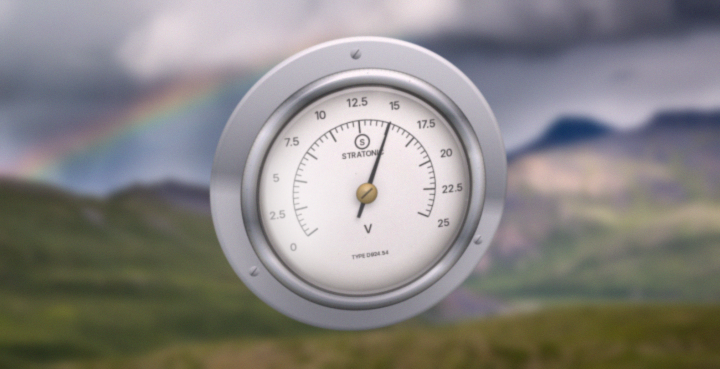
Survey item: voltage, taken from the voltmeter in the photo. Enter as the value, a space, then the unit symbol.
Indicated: 15 V
